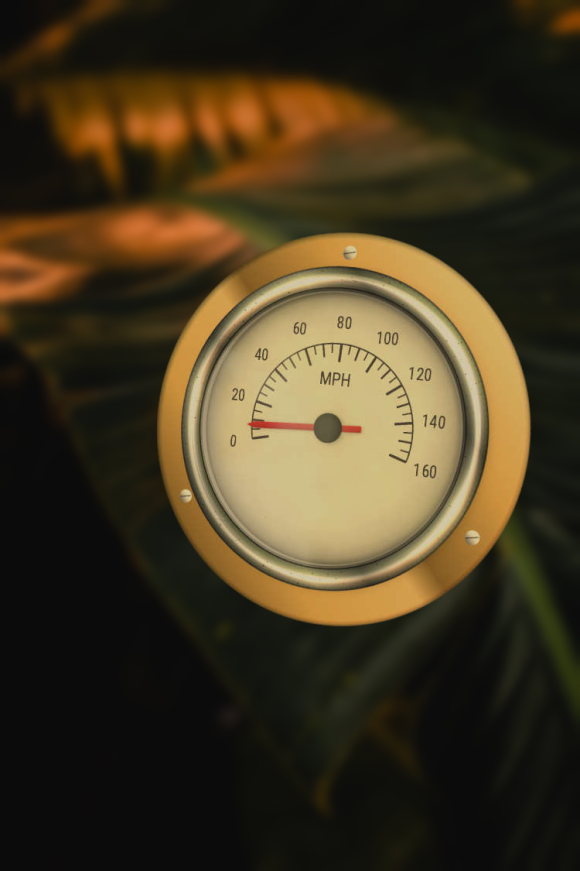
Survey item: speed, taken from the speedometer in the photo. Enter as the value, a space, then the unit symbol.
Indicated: 7.5 mph
